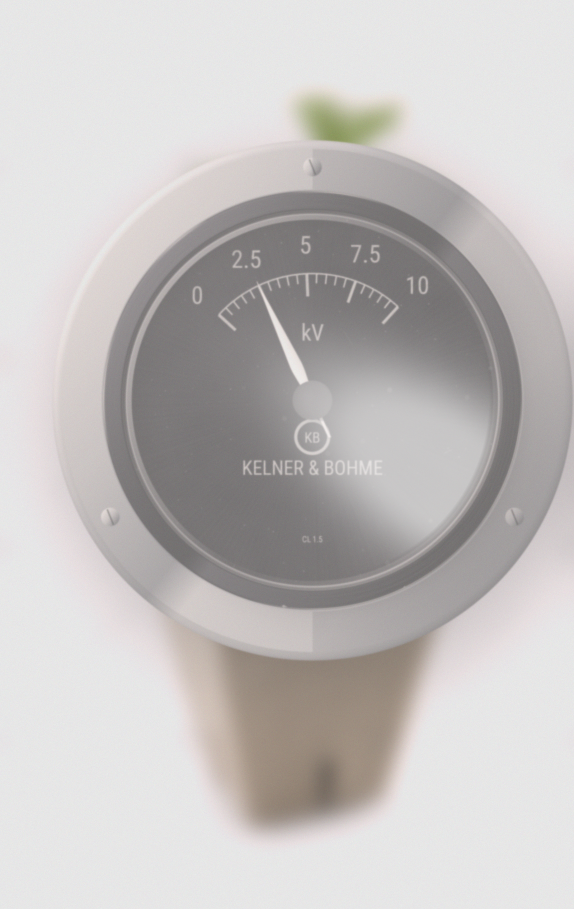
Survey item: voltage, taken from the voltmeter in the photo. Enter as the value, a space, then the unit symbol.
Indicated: 2.5 kV
